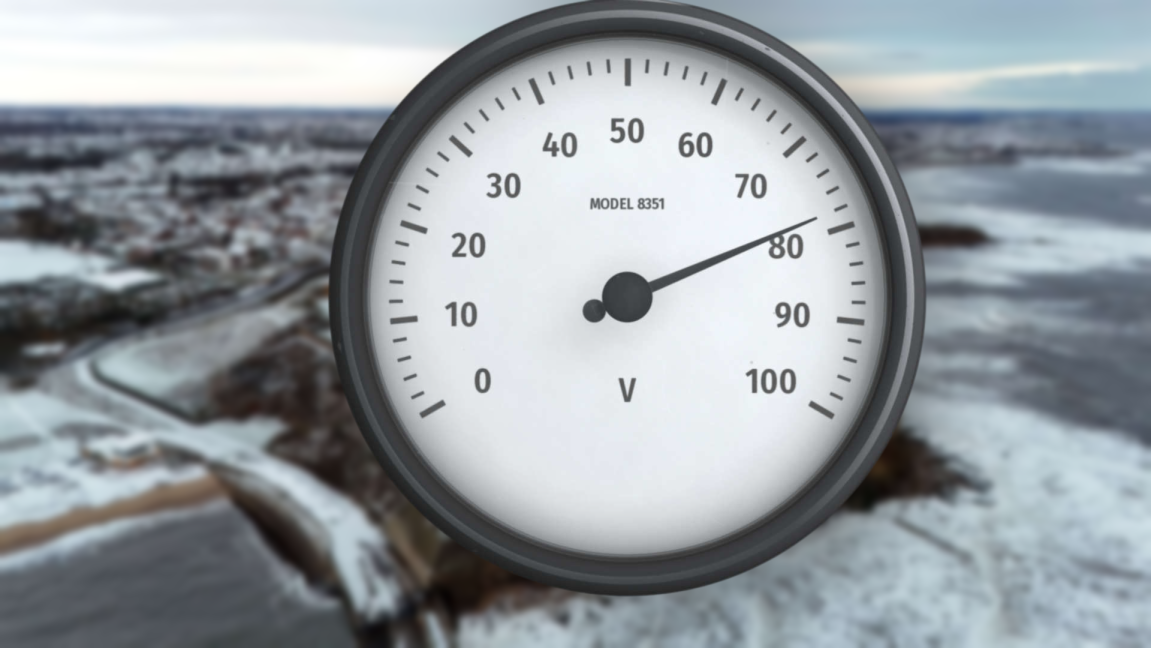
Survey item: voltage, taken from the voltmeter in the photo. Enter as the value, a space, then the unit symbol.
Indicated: 78 V
